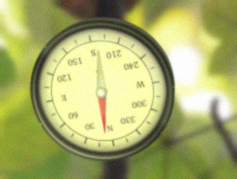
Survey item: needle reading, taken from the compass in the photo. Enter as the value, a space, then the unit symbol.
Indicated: 7.5 °
